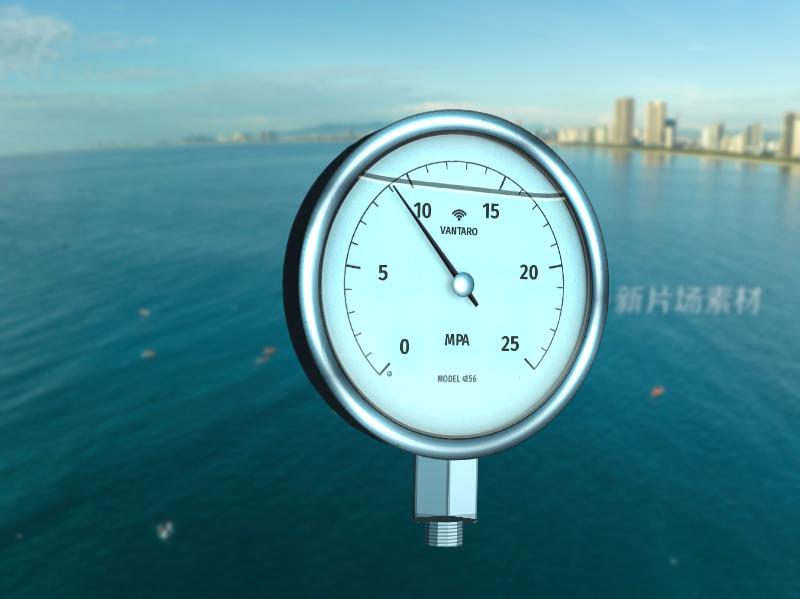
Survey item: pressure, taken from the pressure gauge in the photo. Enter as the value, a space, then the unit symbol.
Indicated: 9 MPa
